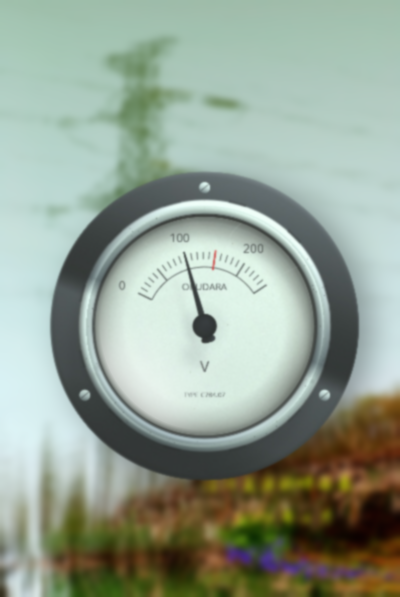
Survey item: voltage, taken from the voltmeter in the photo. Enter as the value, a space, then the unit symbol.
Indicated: 100 V
